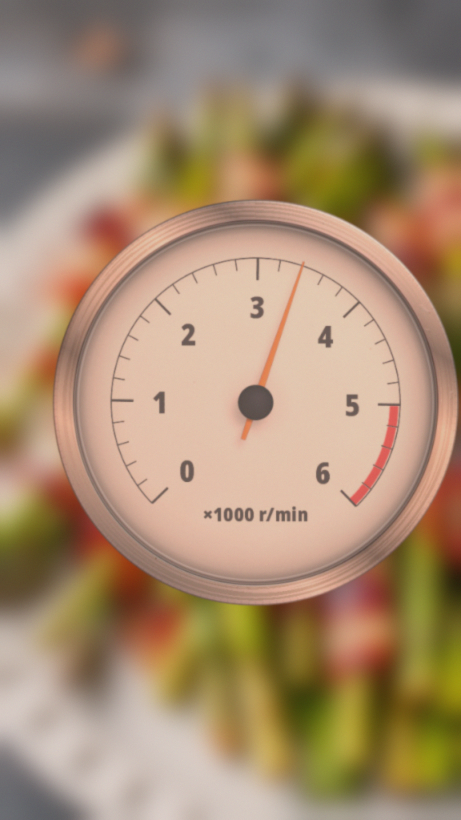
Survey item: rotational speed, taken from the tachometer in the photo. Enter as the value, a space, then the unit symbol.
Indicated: 3400 rpm
